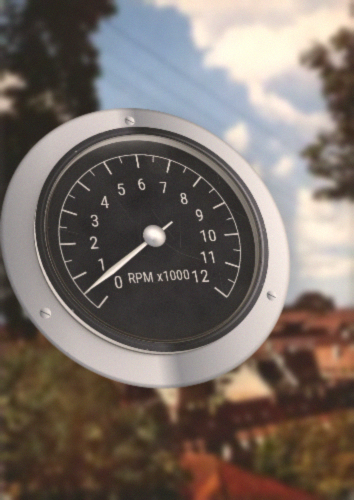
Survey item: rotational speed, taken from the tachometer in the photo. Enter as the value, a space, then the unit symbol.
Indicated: 500 rpm
